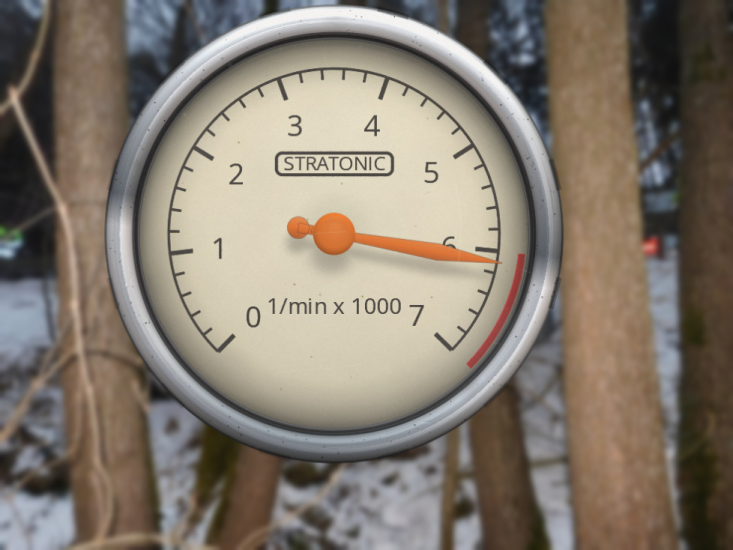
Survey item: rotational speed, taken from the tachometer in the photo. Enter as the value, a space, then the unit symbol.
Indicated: 6100 rpm
